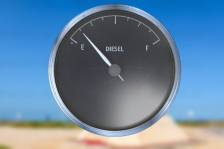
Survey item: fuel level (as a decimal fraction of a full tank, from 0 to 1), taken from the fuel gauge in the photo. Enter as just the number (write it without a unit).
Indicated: 0.125
